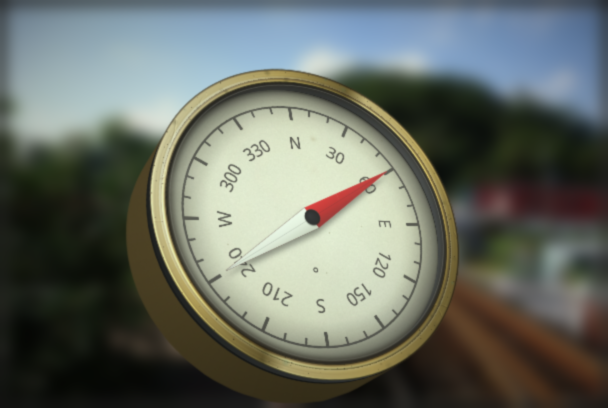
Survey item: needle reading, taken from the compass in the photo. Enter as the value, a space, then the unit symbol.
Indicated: 60 °
